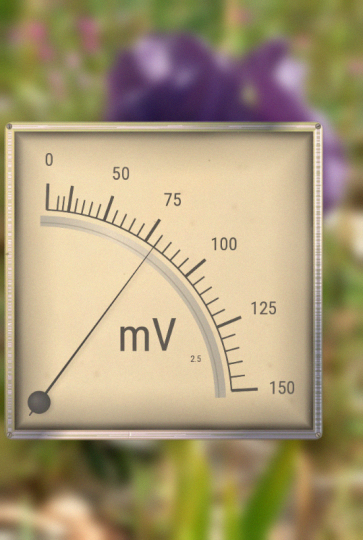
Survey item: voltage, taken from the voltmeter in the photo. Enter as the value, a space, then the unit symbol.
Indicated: 80 mV
